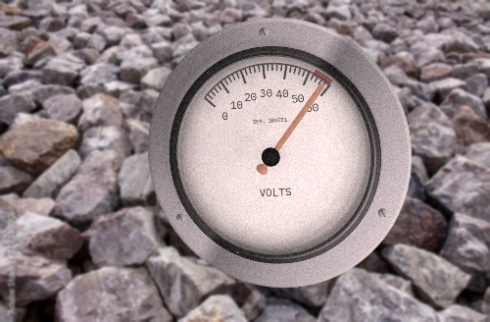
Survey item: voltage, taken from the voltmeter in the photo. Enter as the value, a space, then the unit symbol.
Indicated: 58 V
